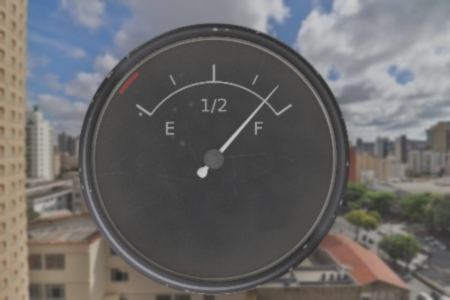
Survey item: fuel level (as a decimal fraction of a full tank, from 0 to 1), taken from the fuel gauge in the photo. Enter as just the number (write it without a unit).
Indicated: 0.875
